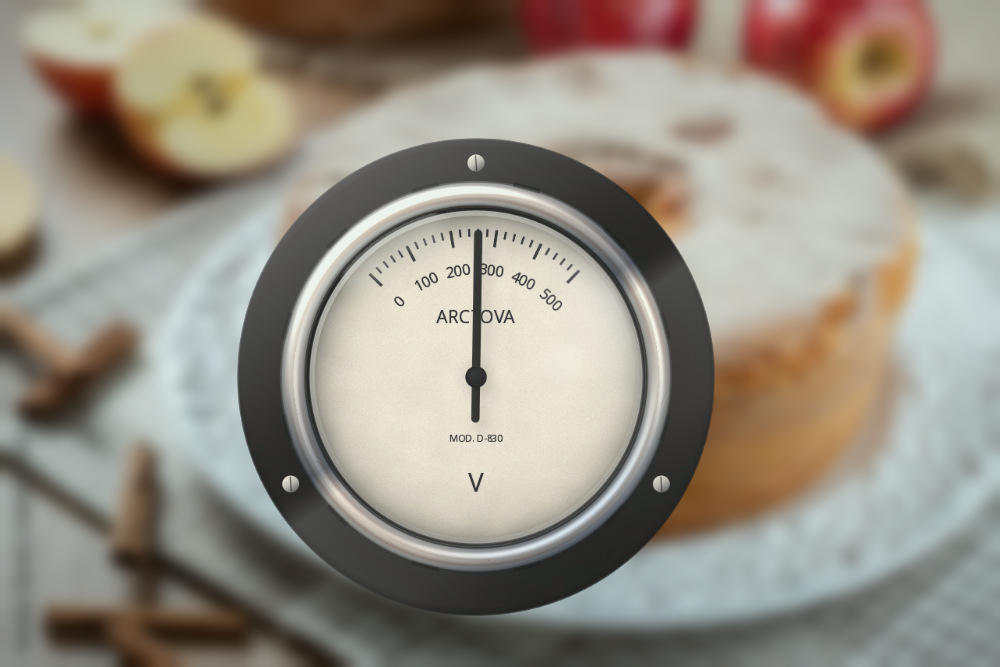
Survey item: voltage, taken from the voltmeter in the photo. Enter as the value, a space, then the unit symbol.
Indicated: 260 V
